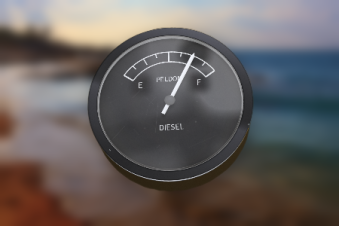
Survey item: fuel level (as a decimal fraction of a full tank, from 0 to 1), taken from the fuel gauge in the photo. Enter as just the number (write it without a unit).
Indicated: 0.75
